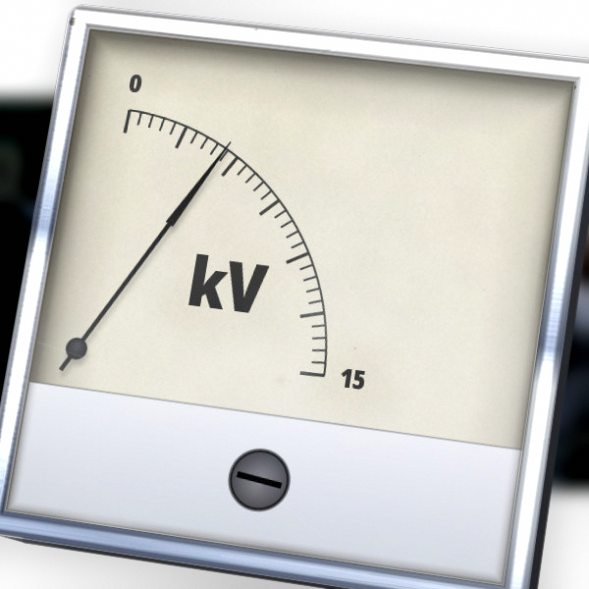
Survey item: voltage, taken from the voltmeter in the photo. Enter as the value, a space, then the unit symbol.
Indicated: 4.5 kV
